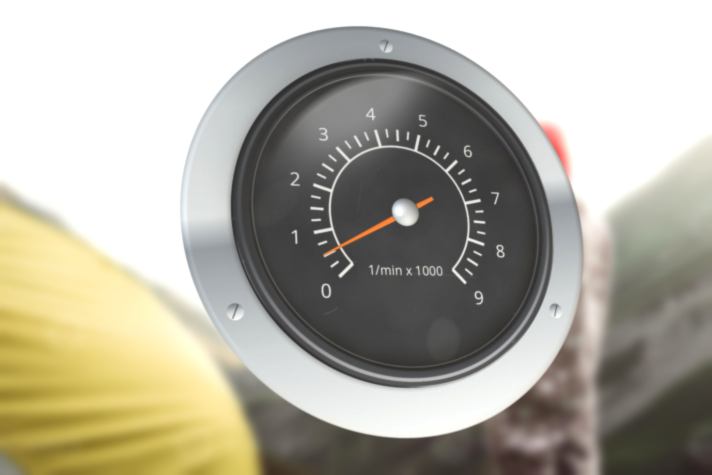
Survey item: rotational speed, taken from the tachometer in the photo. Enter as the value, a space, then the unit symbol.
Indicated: 500 rpm
